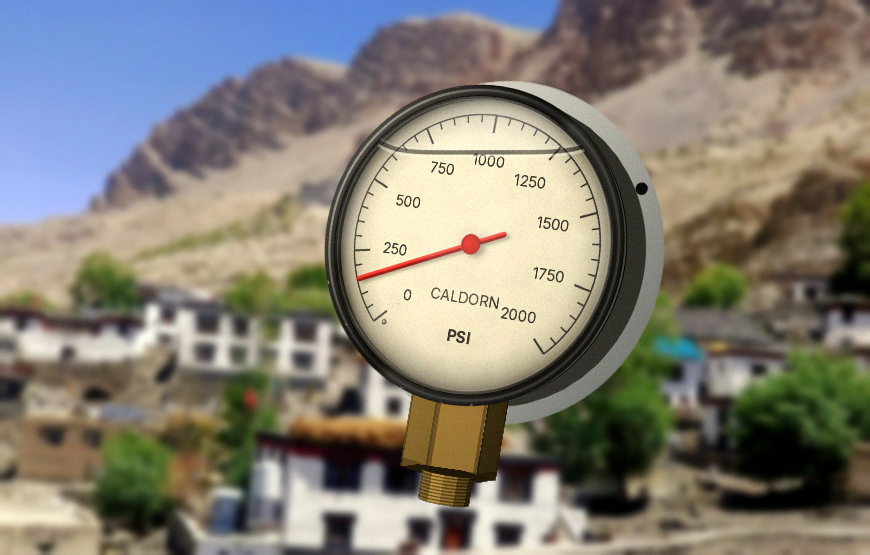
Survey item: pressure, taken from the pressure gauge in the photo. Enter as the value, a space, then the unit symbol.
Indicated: 150 psi
